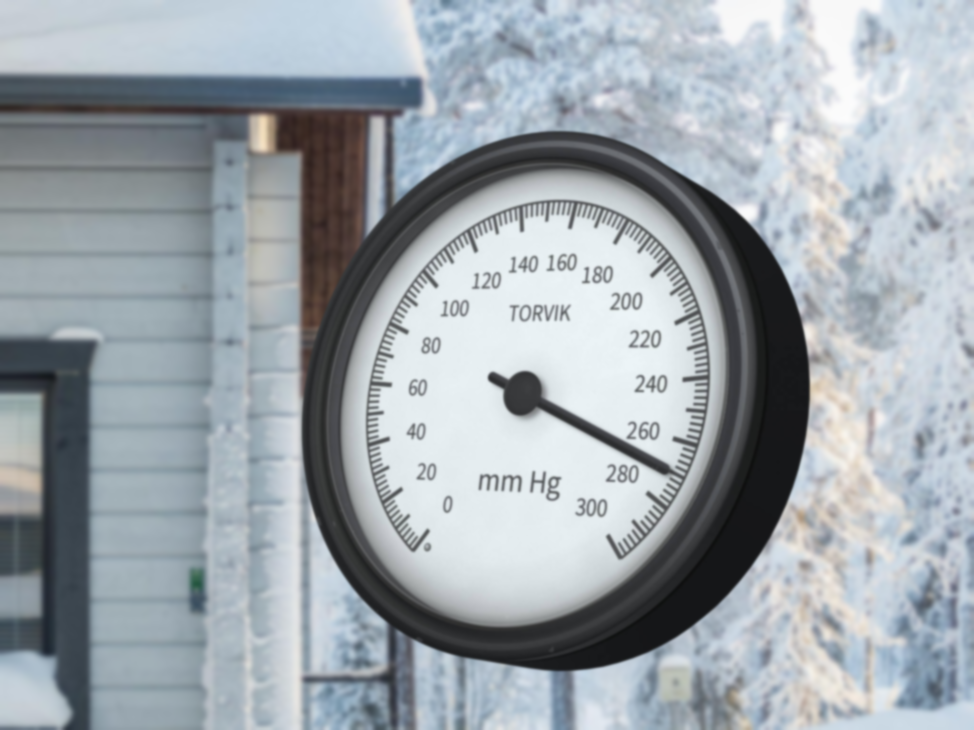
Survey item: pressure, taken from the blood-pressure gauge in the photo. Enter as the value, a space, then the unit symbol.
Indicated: 270 mmHg
